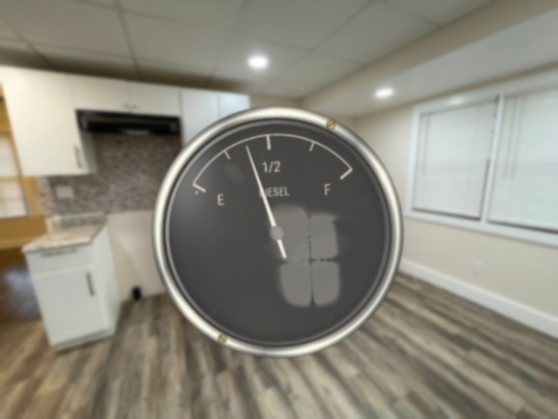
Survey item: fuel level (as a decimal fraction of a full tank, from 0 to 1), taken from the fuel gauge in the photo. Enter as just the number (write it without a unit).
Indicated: 0.375
